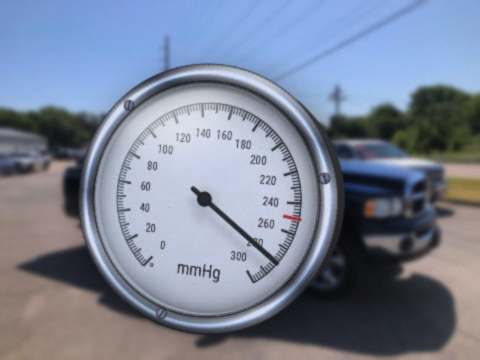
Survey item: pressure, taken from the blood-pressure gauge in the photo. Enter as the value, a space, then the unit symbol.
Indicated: 280 mmHg
